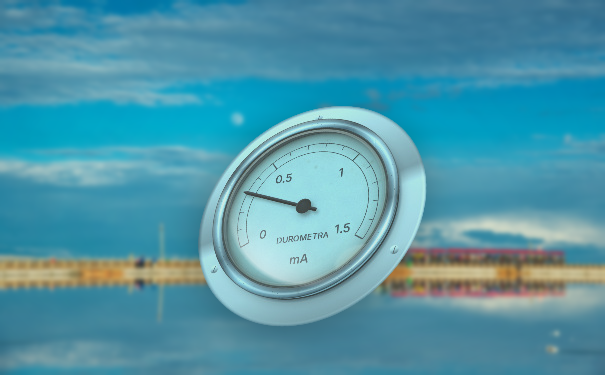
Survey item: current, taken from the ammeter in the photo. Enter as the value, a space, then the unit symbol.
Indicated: 0.3 mA
